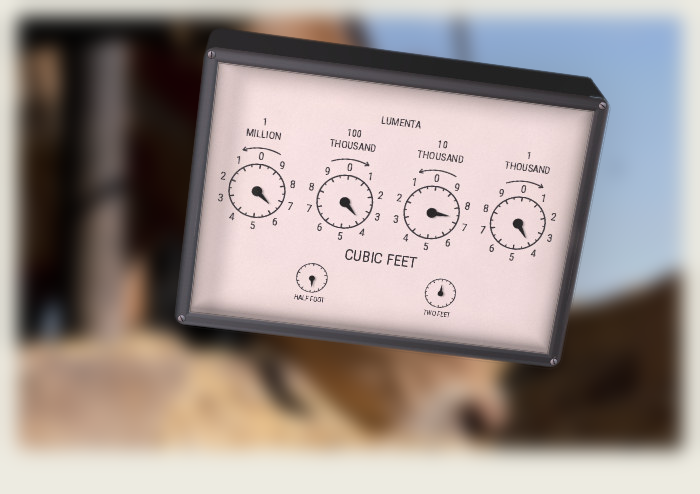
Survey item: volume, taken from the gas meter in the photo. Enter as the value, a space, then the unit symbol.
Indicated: 637400 ft³
